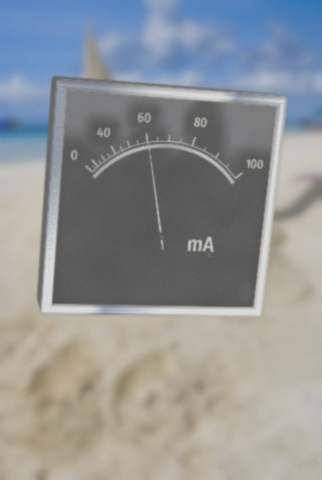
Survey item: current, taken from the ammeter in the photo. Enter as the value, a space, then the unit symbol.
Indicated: 60 mA
